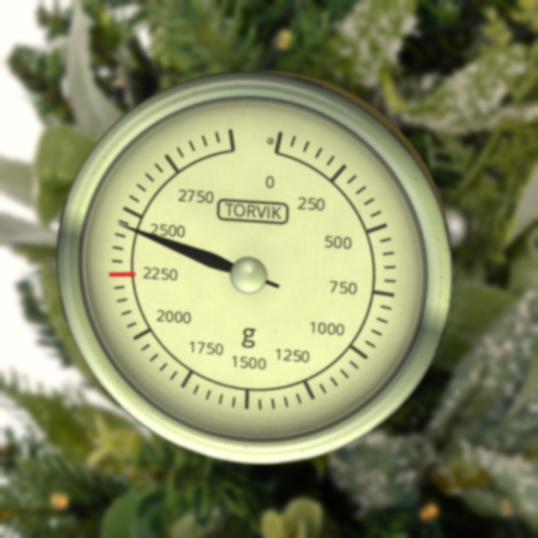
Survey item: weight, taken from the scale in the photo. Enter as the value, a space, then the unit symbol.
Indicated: 2450 g
